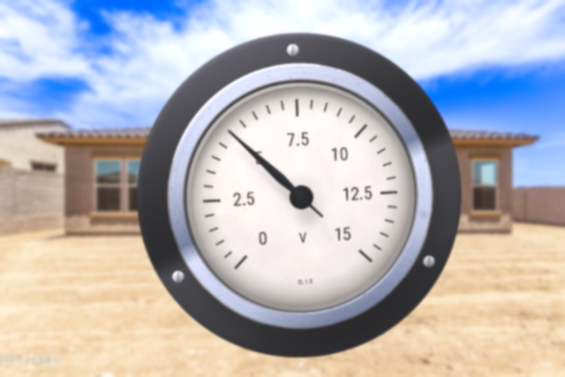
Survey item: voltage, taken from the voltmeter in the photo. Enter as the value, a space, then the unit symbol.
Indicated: 5 V
